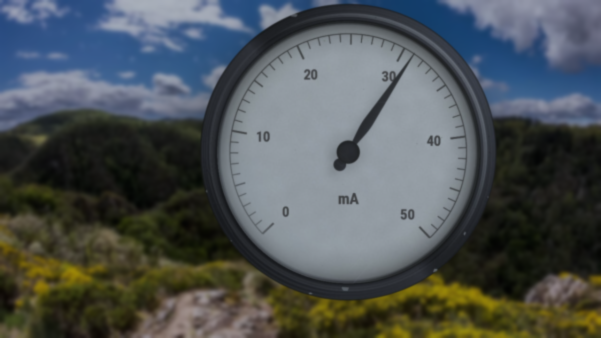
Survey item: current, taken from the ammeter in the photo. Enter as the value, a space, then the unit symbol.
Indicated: 31 mA
